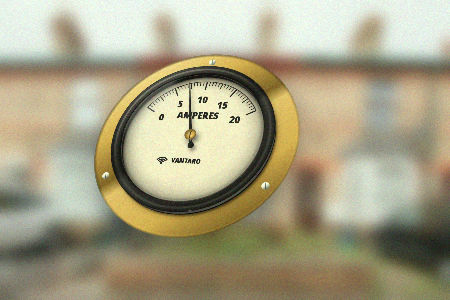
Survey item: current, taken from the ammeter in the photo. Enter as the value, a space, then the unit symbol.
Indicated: 7.5 A
